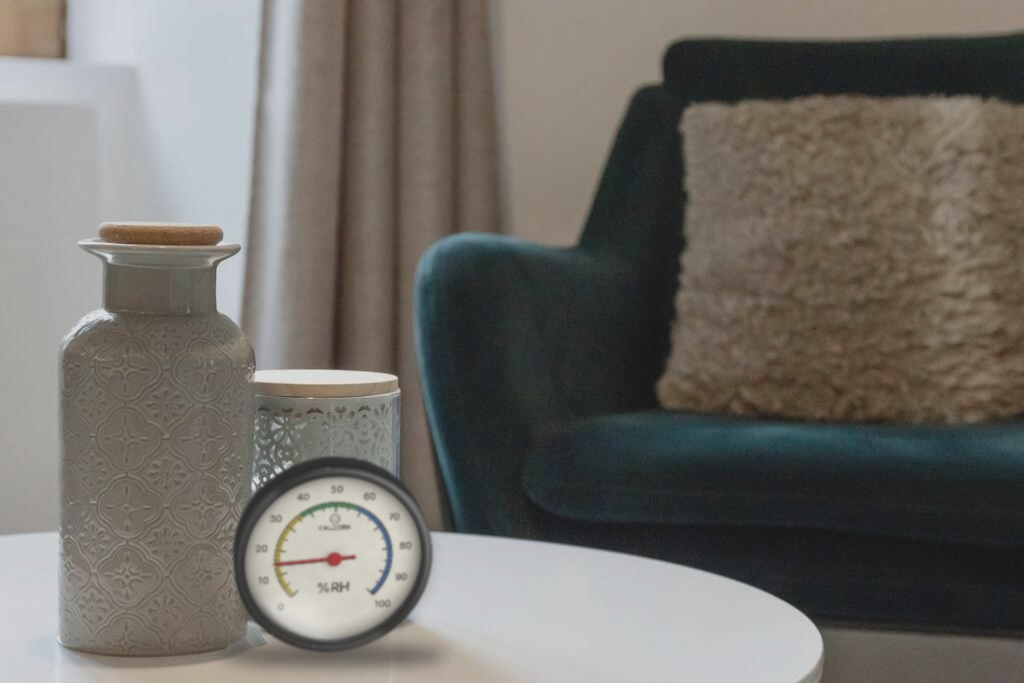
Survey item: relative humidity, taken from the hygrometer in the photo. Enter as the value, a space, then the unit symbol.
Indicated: 15 %
